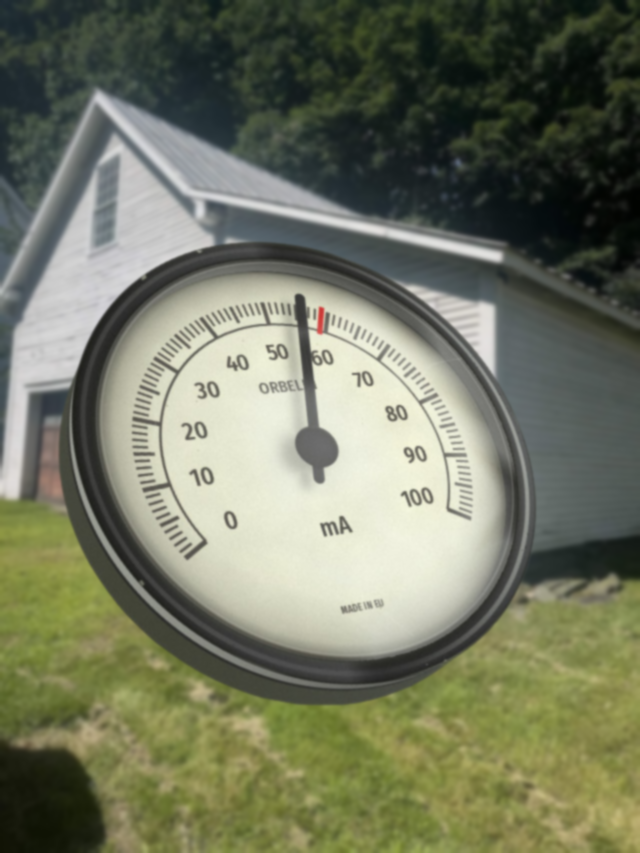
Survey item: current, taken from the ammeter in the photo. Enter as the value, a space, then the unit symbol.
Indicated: 55 mA
